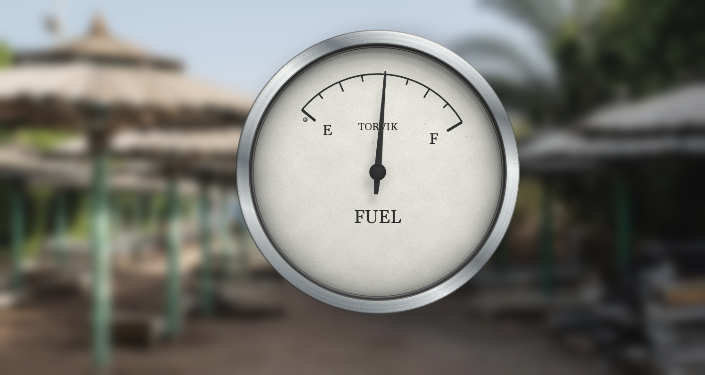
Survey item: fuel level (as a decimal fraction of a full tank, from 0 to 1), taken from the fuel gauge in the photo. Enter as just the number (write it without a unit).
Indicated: 0.5
